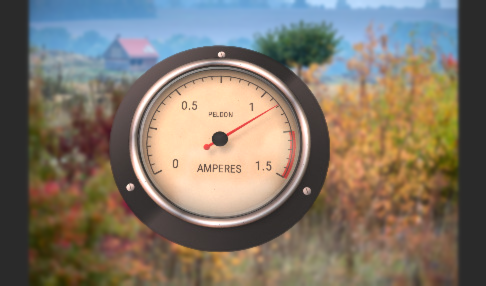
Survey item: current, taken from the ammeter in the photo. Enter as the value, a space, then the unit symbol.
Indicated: 1.1 A
